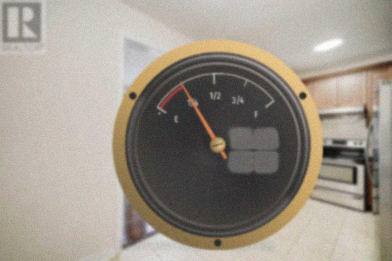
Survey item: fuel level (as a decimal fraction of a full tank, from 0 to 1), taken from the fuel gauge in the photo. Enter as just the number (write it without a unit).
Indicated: 0.25
